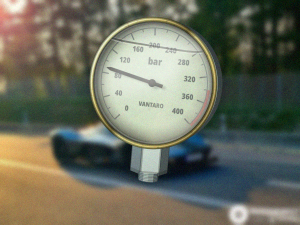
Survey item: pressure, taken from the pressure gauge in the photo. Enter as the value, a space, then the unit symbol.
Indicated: 90 bar
